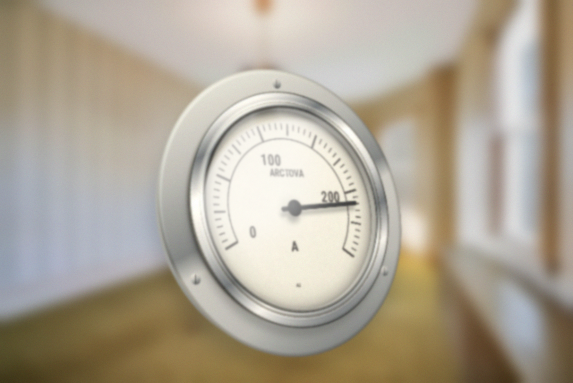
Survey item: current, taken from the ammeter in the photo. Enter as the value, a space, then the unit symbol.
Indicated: 210 A
